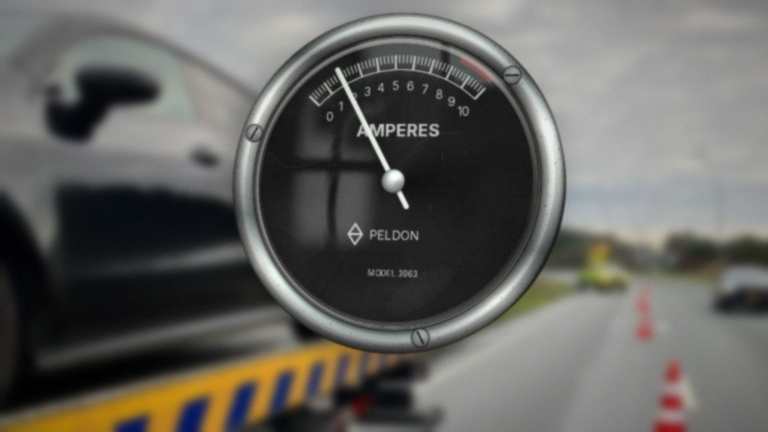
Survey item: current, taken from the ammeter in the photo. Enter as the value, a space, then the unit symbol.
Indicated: 2 A
